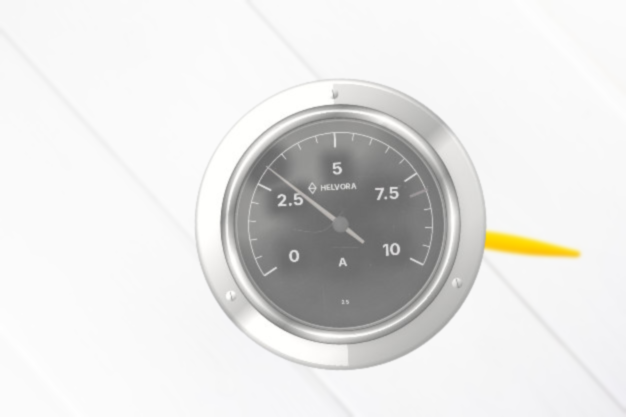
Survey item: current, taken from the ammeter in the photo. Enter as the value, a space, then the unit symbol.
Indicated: 3 A
